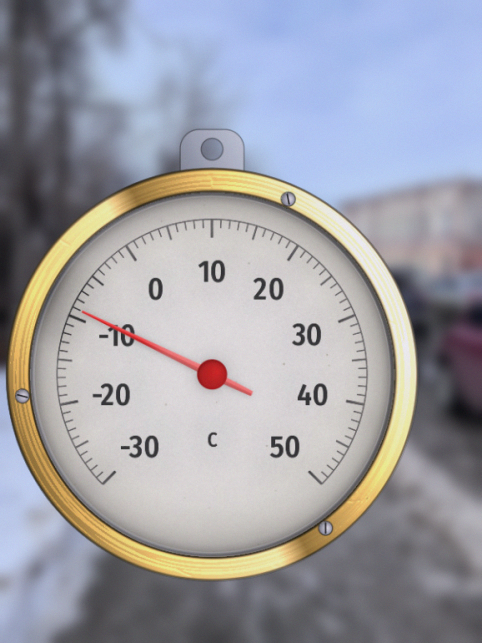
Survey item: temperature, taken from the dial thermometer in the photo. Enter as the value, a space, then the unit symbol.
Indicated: -9 °C
